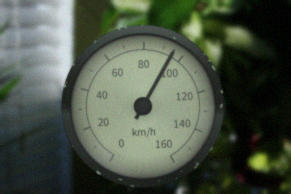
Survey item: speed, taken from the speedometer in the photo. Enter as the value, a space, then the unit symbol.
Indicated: 95 km/h
